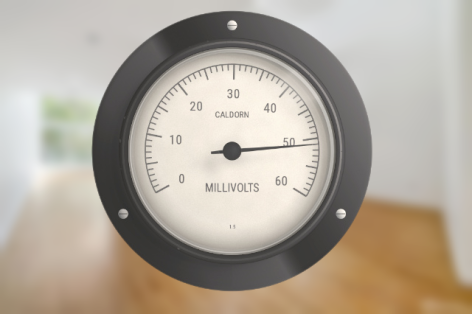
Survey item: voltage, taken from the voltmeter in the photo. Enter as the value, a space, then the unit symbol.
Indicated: 51 mV
